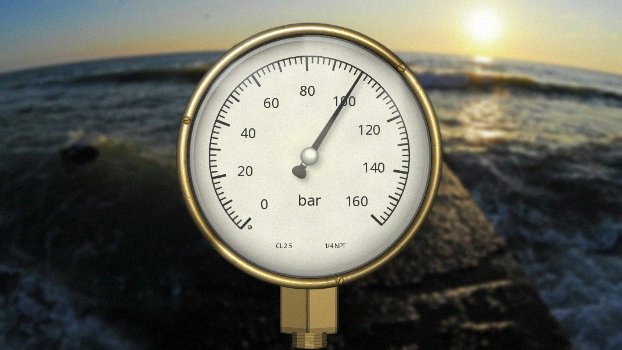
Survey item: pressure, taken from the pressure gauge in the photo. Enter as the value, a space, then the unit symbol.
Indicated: 100 bar
